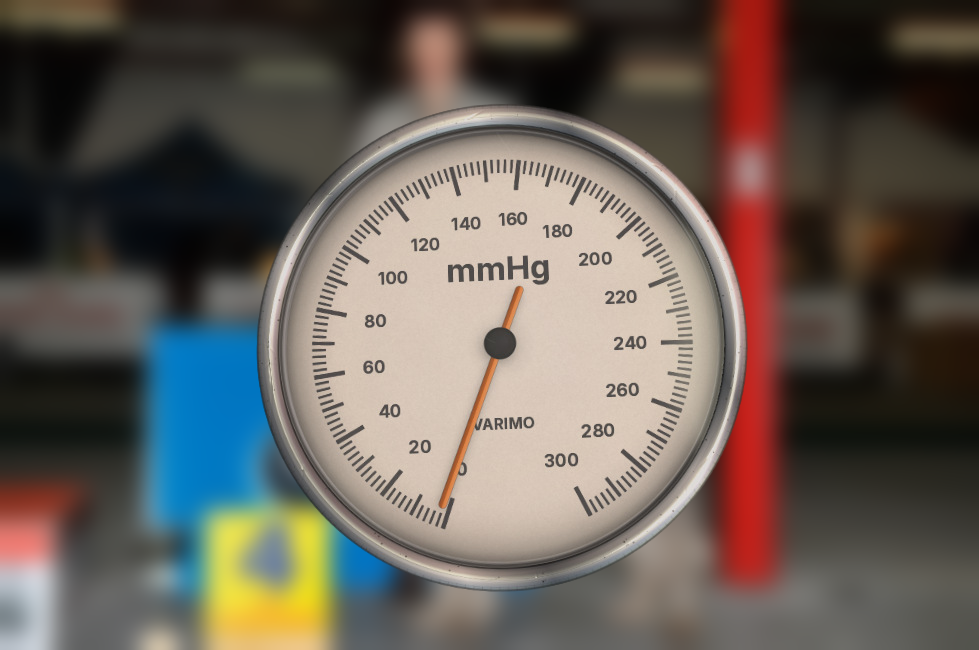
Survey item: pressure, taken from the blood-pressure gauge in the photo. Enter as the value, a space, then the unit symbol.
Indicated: 2 mmHg
